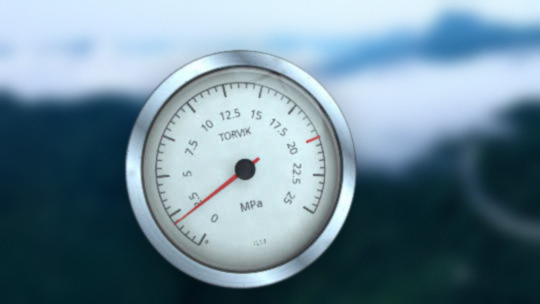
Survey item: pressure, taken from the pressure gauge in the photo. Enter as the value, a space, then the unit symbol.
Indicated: 2 MPa
